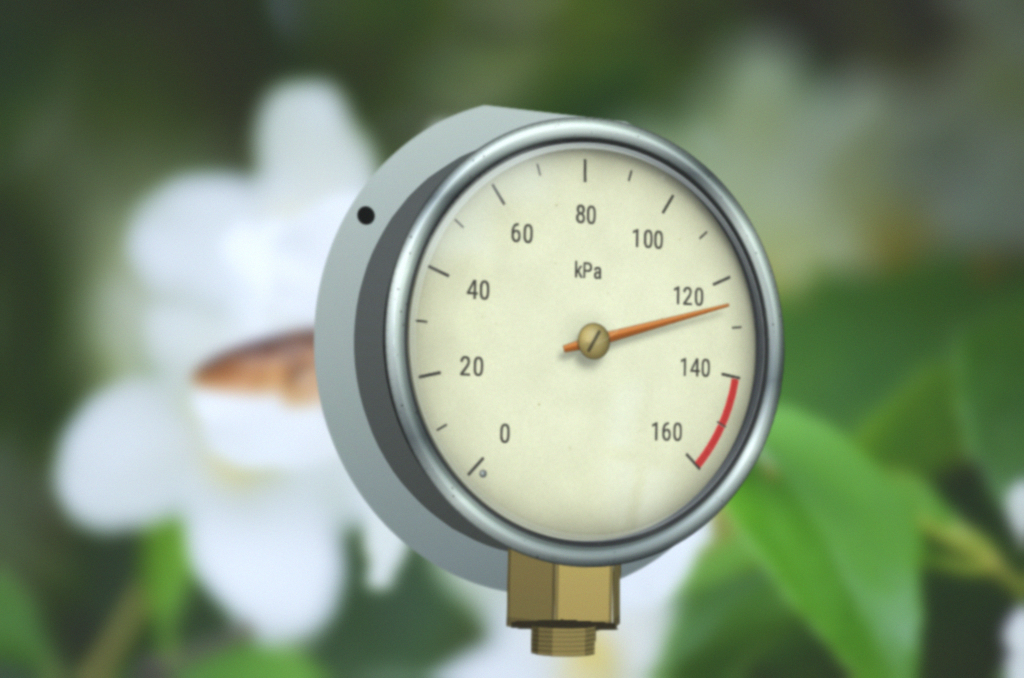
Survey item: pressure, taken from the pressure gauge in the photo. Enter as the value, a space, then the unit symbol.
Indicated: 125 kPa
